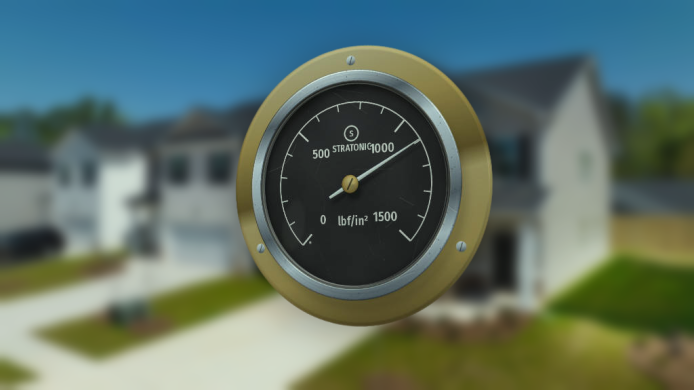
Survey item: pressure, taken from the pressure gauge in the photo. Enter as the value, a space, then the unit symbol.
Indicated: 1100 psi
